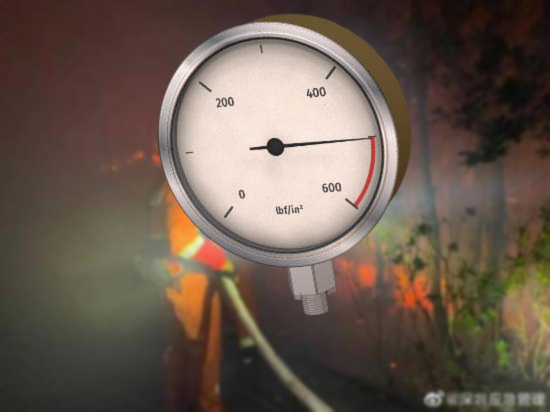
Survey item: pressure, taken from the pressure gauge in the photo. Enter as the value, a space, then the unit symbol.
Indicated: 500 psi
